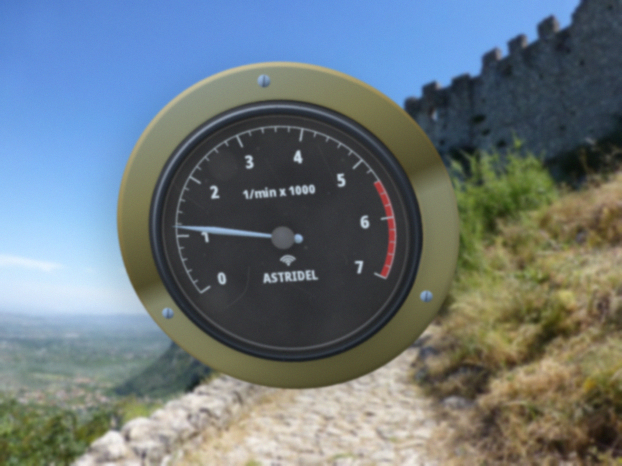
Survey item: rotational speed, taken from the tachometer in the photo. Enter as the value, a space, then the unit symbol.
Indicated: 1200 rpm
